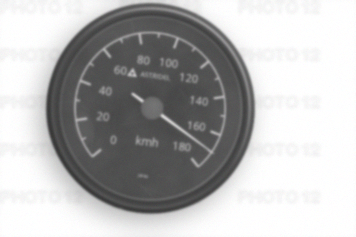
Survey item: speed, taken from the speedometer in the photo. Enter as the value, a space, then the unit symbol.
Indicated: 170 km/h
